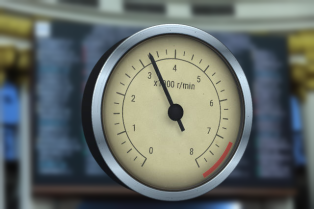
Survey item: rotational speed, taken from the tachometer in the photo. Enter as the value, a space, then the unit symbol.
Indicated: 3250 rpm
